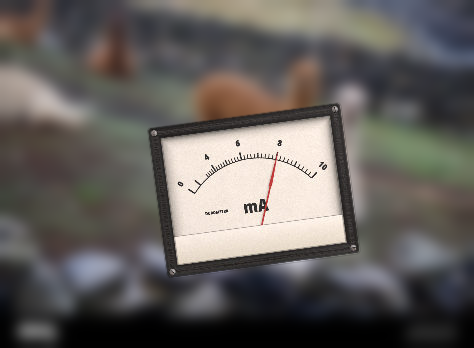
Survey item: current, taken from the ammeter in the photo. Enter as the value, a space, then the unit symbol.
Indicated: 8 mA
